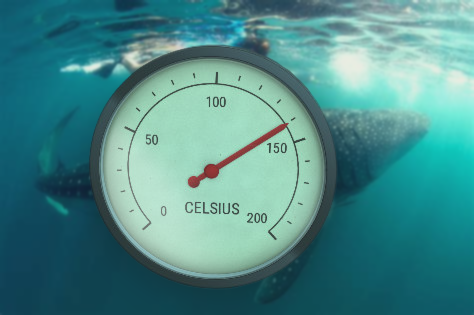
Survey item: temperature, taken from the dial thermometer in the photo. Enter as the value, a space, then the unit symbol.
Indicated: 140 °C
